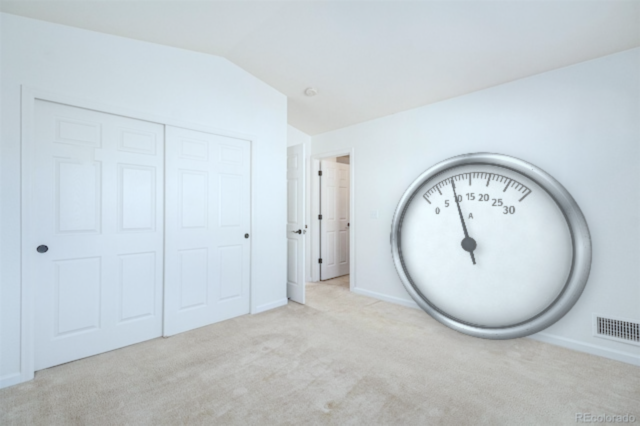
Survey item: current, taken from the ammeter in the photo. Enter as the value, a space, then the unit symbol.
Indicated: 10 A
